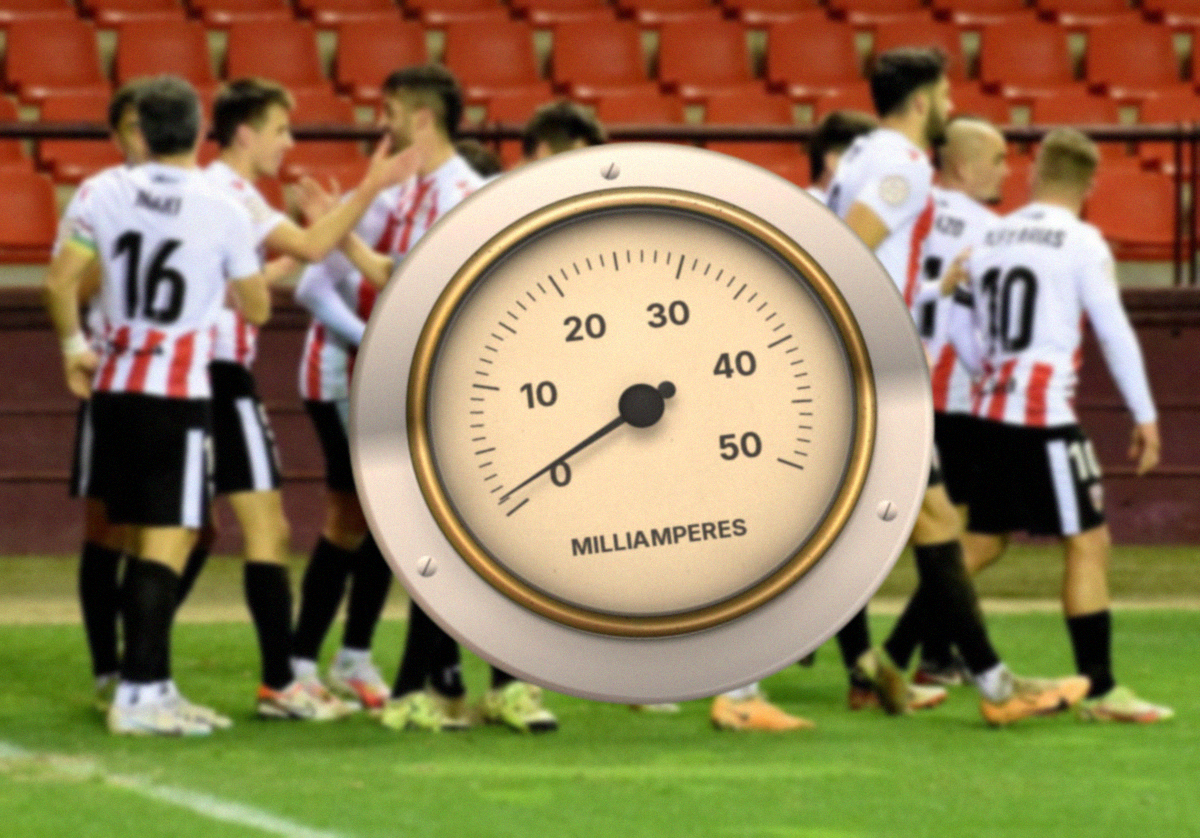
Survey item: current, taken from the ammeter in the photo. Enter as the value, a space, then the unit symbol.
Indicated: 1 mA
